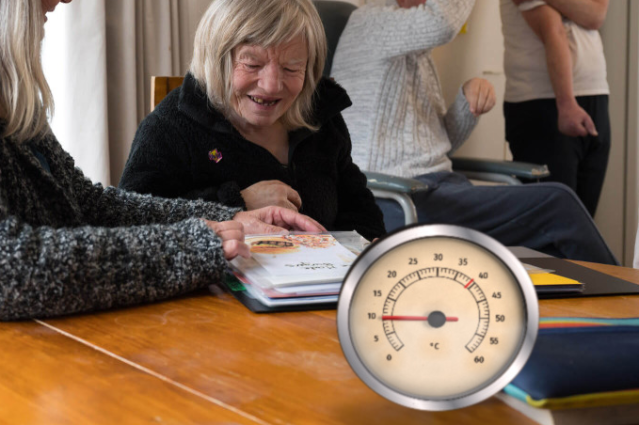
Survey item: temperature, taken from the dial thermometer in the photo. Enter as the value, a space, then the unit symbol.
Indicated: 10 °C
